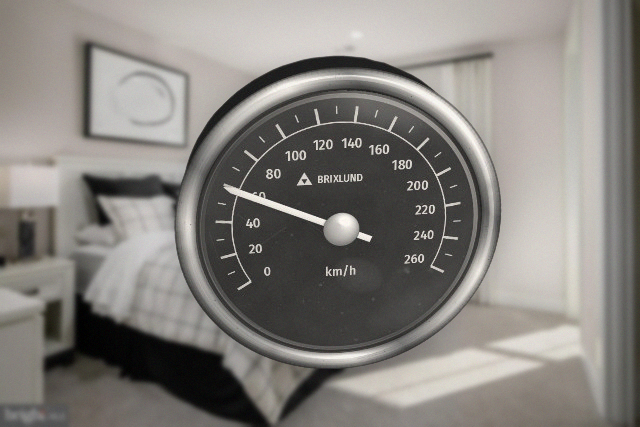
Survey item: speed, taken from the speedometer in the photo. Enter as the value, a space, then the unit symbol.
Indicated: 60 km/h
